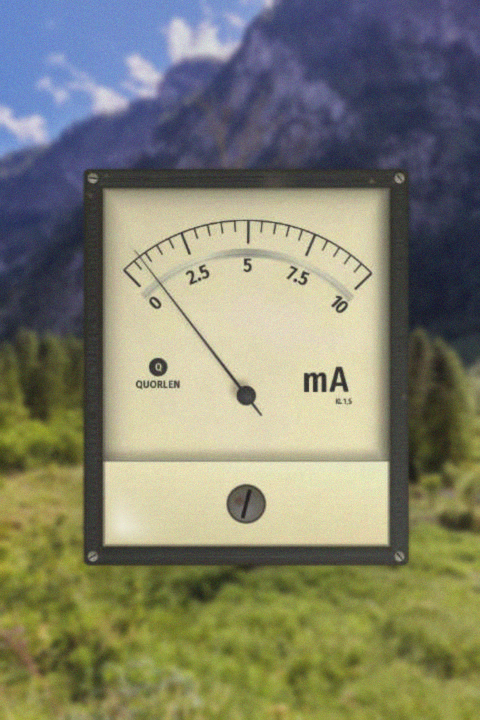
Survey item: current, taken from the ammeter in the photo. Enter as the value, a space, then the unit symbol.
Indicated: 0.75 mA
